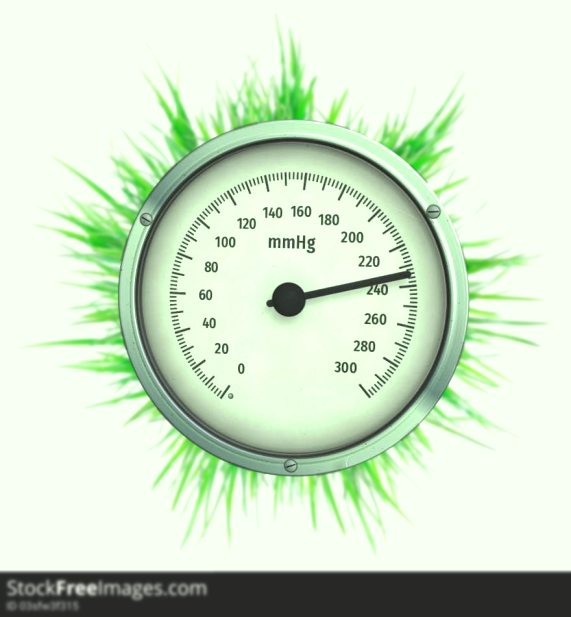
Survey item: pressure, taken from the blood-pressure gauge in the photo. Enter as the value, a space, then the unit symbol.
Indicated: 234 mmHg
